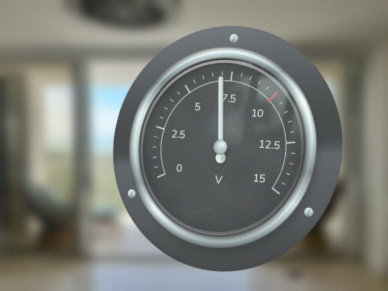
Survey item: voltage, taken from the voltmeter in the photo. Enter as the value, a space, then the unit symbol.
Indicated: 7 V
